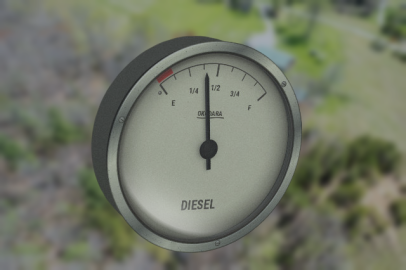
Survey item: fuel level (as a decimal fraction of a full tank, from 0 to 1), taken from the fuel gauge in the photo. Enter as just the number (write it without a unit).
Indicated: 0.375
